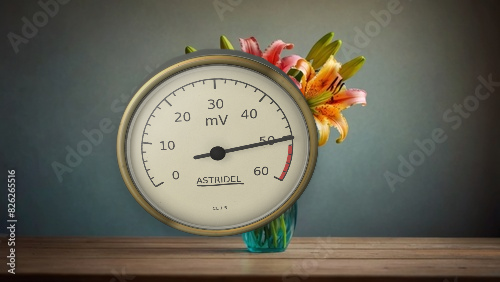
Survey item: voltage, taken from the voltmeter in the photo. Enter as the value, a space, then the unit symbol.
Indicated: 50 mV
